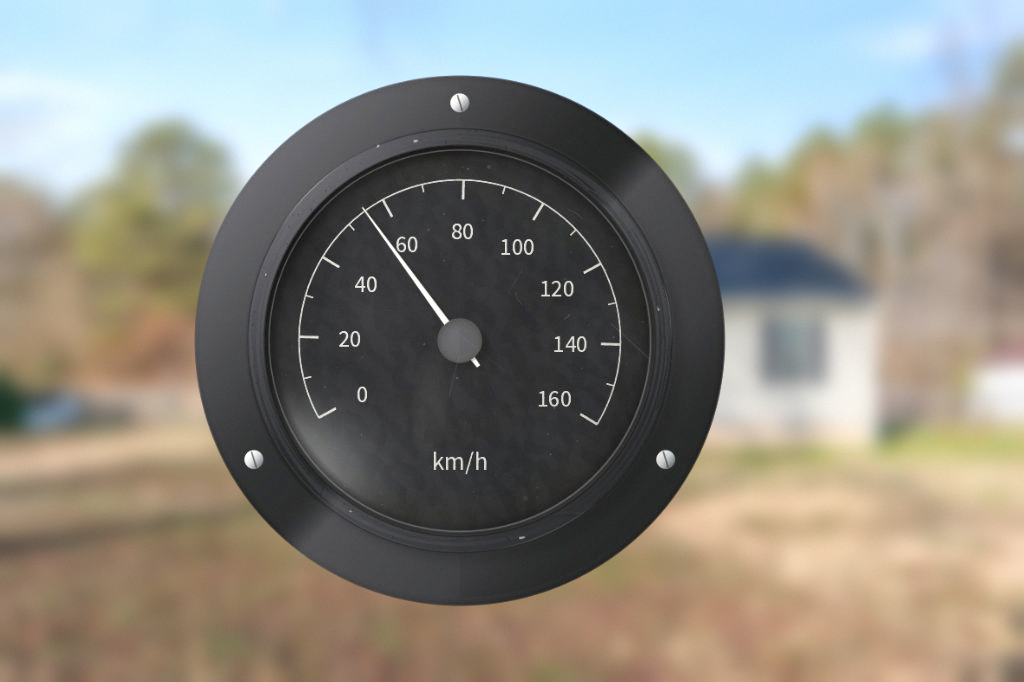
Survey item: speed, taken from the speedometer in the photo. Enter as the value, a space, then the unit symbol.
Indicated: 55 km/h
